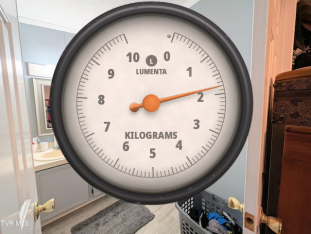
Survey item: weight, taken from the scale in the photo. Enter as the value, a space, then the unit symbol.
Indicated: 1.8 kg
